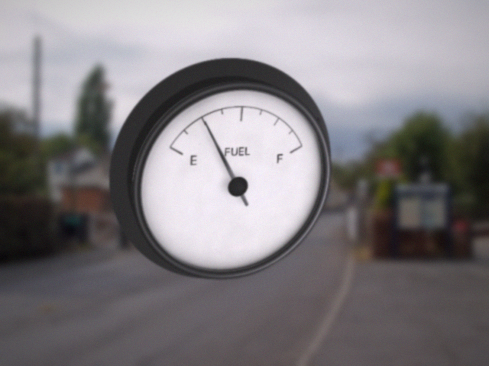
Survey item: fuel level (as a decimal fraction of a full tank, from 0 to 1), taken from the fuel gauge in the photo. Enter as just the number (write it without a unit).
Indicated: 0.25
